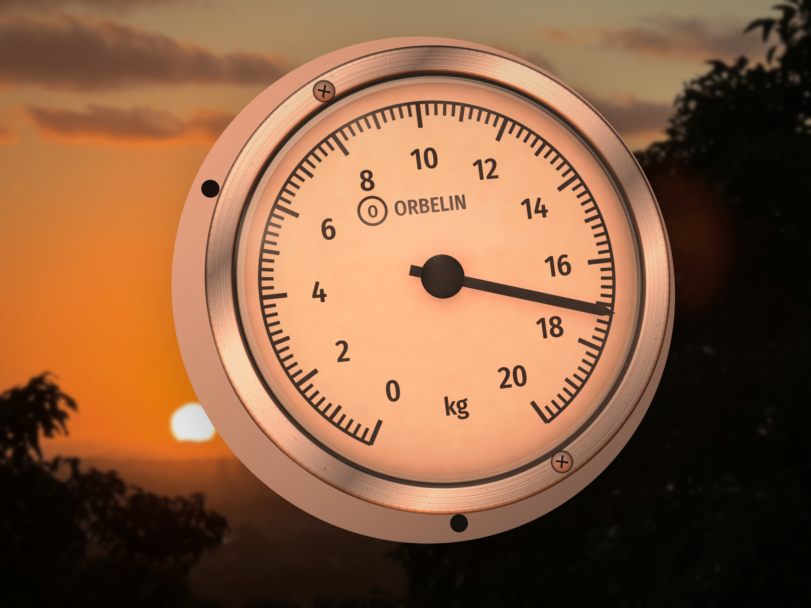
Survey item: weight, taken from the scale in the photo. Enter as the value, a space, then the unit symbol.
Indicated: 17.2 kg
